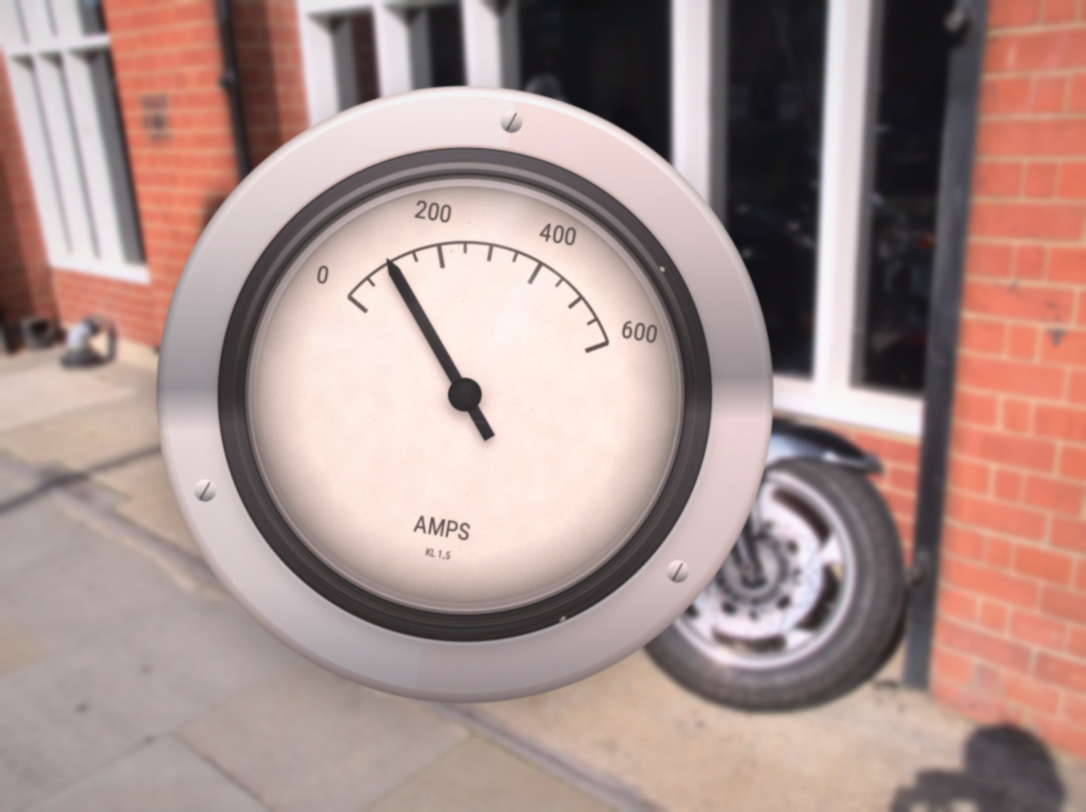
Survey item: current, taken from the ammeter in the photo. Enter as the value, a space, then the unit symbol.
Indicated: 100 A
